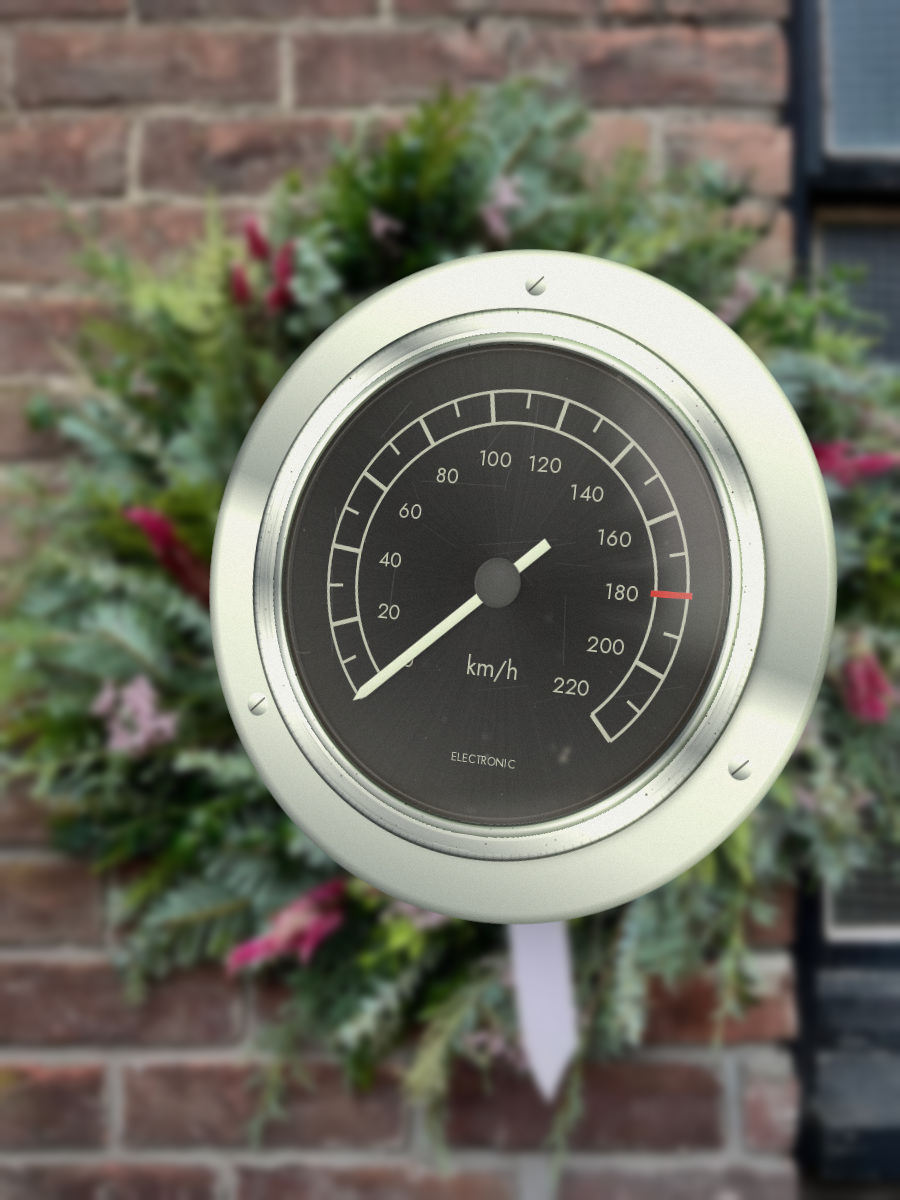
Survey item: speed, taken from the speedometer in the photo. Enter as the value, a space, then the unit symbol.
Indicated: 0 km/h
